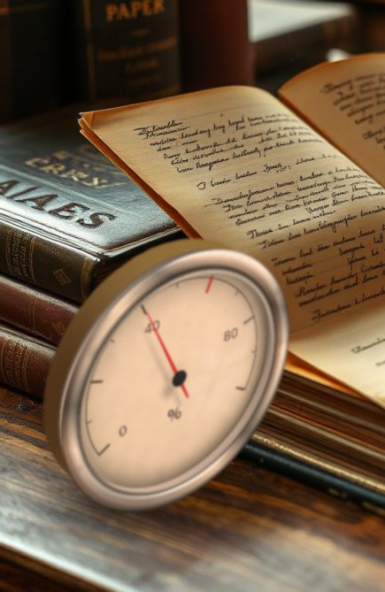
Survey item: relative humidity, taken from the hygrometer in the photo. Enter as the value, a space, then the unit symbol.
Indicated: 40 %
